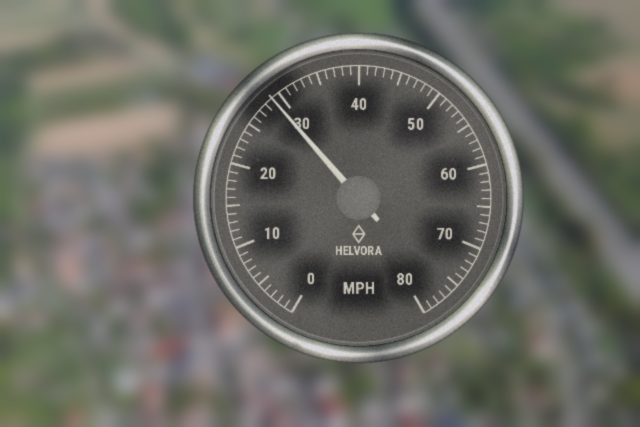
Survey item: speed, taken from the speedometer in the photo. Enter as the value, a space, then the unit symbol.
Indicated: 29 mph
